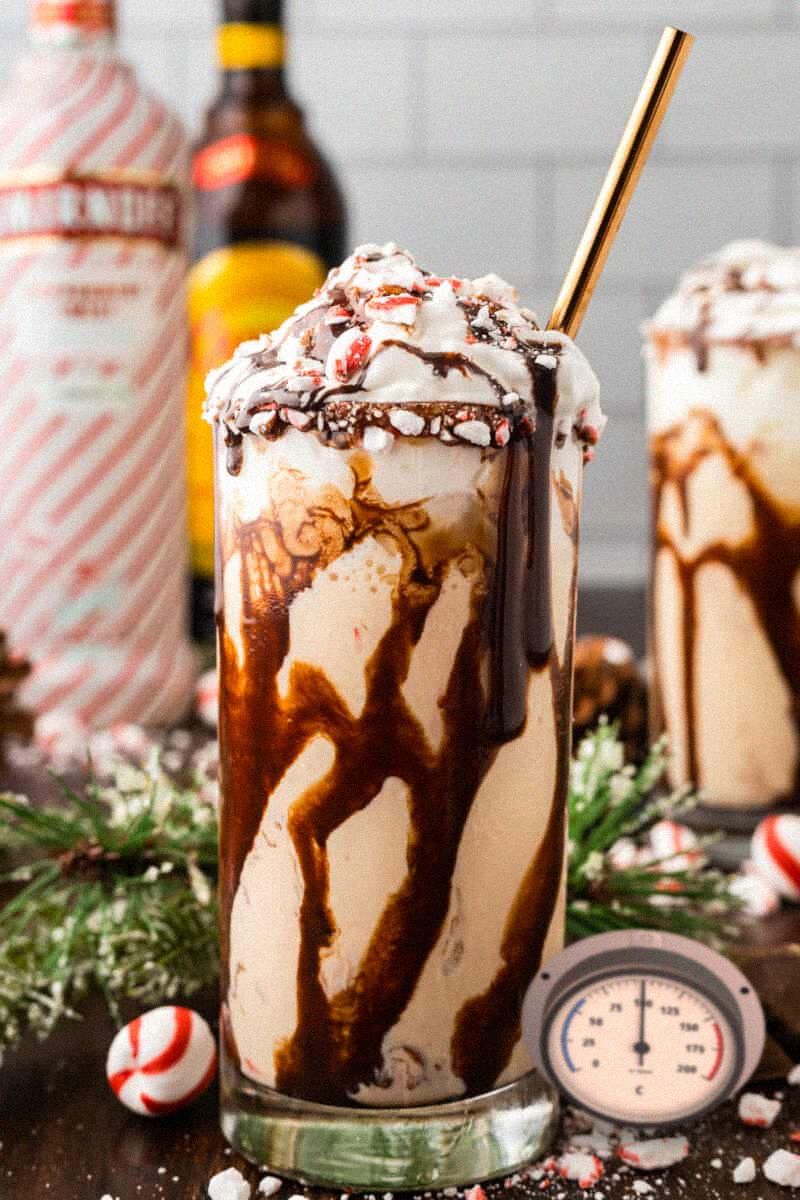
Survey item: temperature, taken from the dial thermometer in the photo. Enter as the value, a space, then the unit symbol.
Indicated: 100 °C
